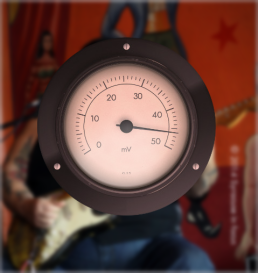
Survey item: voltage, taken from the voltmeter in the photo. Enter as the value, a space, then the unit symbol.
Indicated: 46 mV
